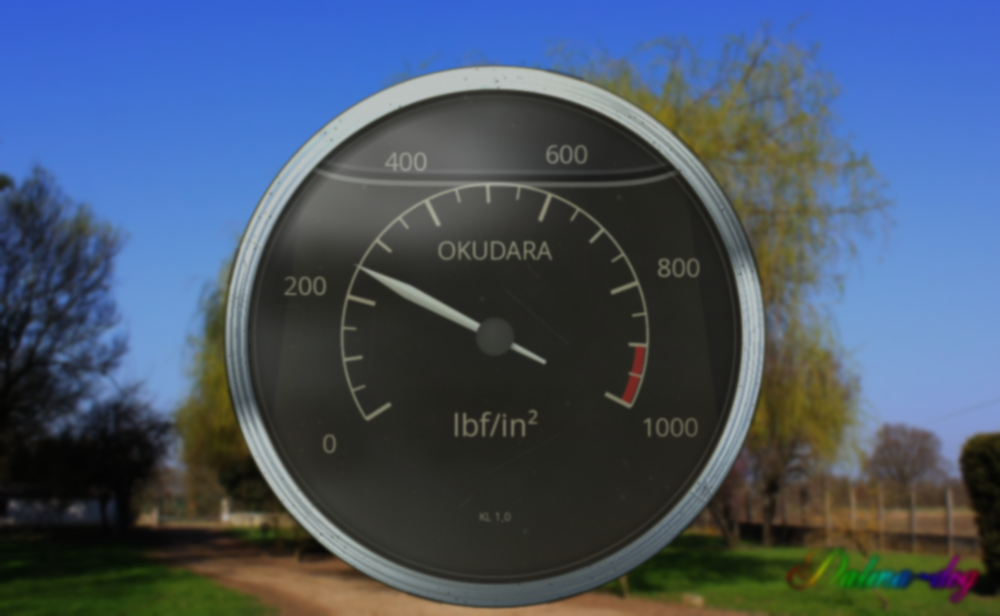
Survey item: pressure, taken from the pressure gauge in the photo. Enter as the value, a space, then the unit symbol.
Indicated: 250 psi
